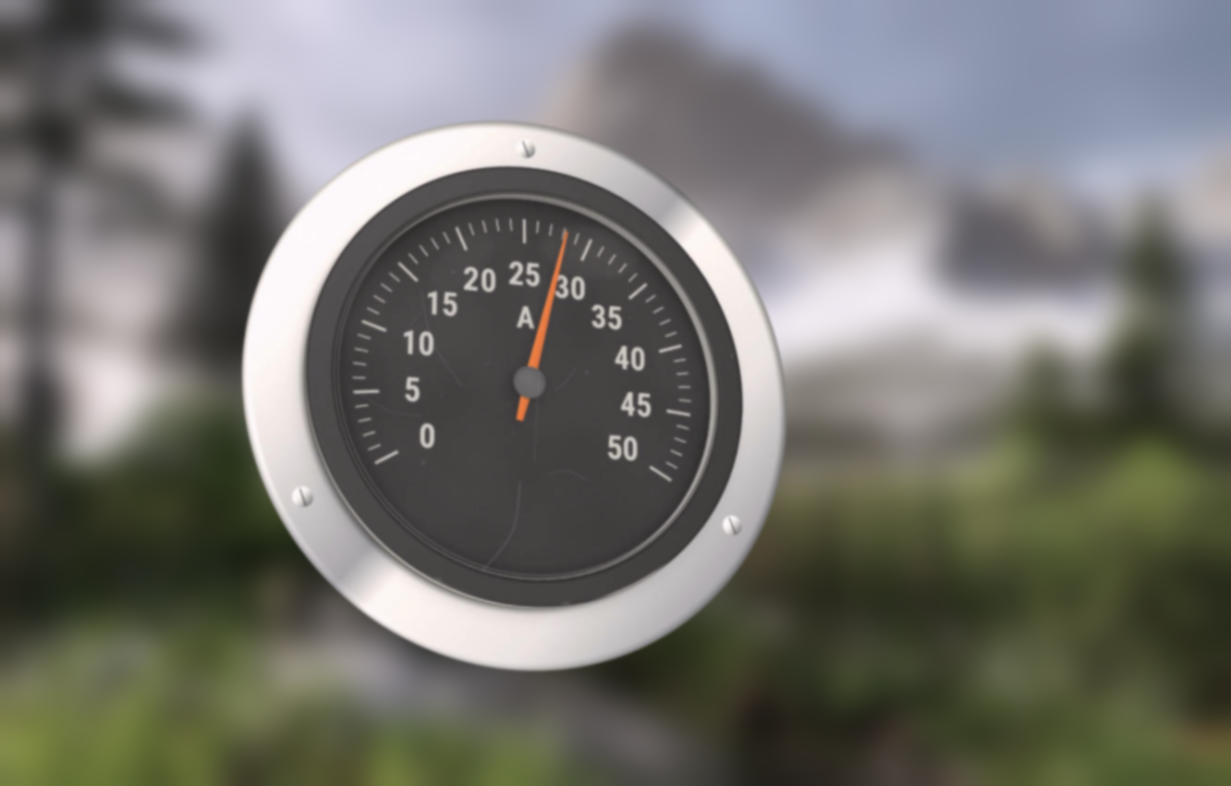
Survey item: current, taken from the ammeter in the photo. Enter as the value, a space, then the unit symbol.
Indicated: 28 A
